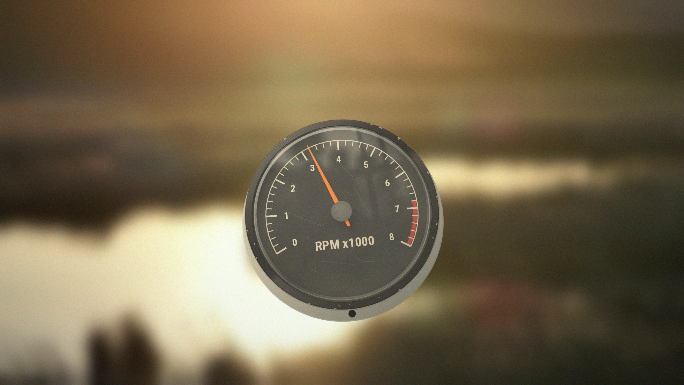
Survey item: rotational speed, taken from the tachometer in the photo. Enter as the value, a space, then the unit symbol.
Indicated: 3200 rpm
